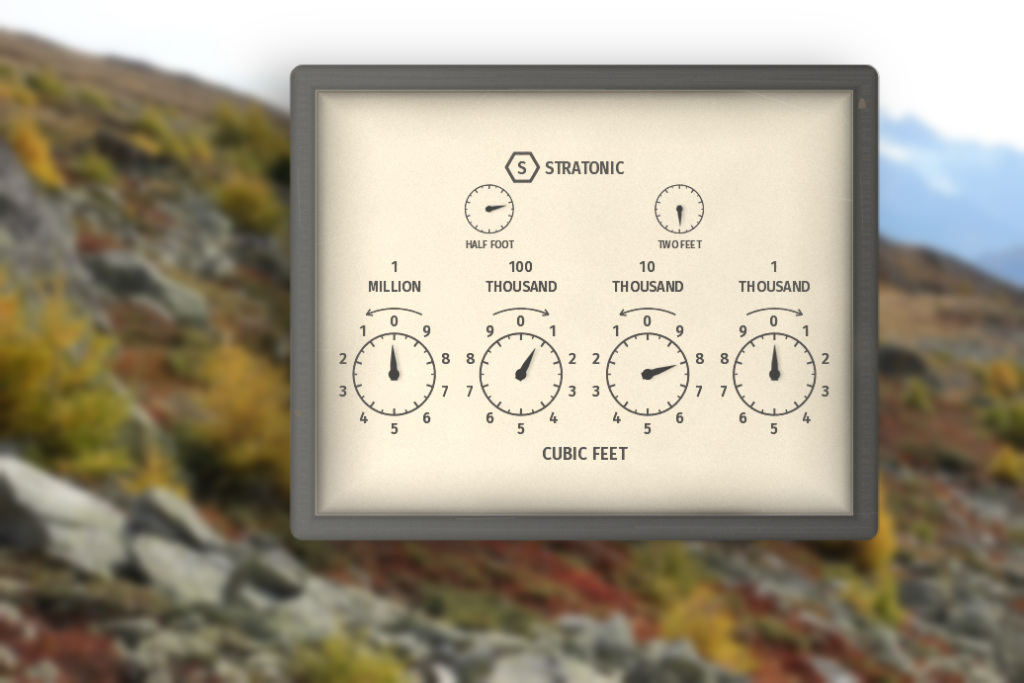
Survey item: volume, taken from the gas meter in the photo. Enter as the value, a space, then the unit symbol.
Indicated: 8000 ft³
